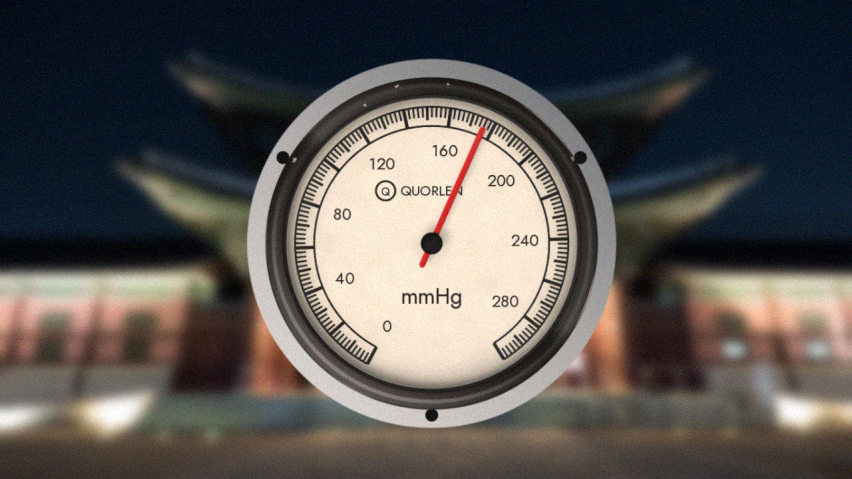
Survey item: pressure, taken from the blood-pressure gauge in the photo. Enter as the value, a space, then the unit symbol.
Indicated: 176 mmHg
